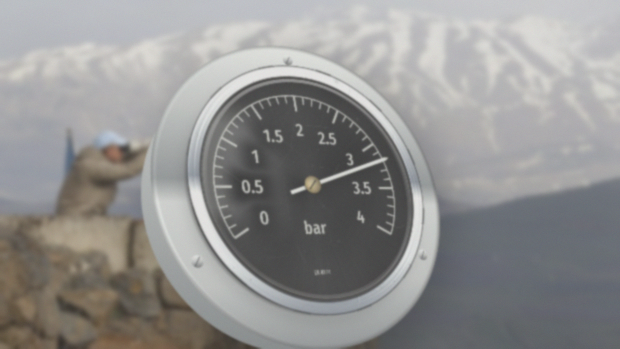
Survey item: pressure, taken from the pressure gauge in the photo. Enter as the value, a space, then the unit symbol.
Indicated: 3.2 bar
